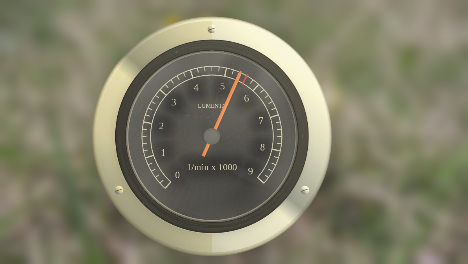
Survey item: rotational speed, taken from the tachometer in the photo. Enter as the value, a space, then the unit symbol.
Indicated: 5400 rpm
